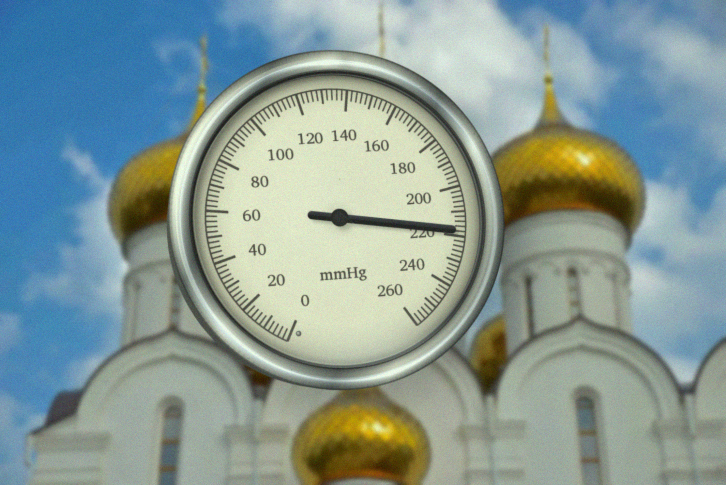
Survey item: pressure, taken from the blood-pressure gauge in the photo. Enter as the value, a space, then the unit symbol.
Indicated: 218 mmHg
